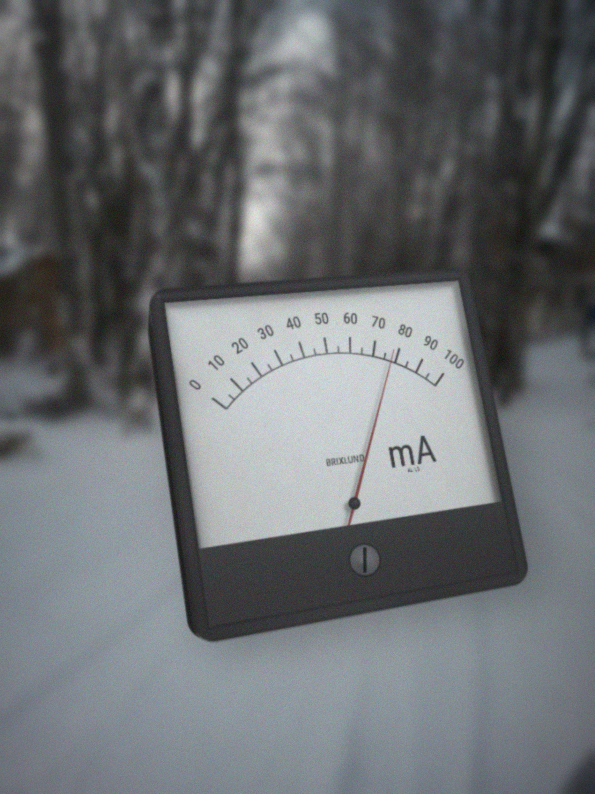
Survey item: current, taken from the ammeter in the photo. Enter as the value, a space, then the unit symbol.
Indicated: 77.5 mA
